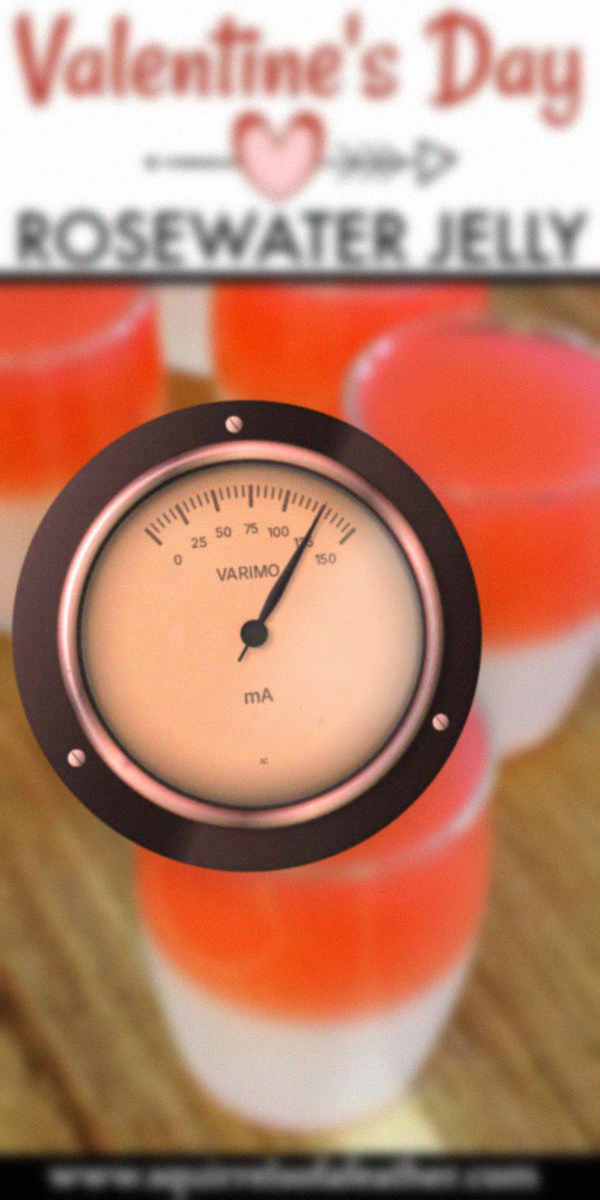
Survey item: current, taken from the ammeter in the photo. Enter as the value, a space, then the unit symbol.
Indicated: 125 mA
